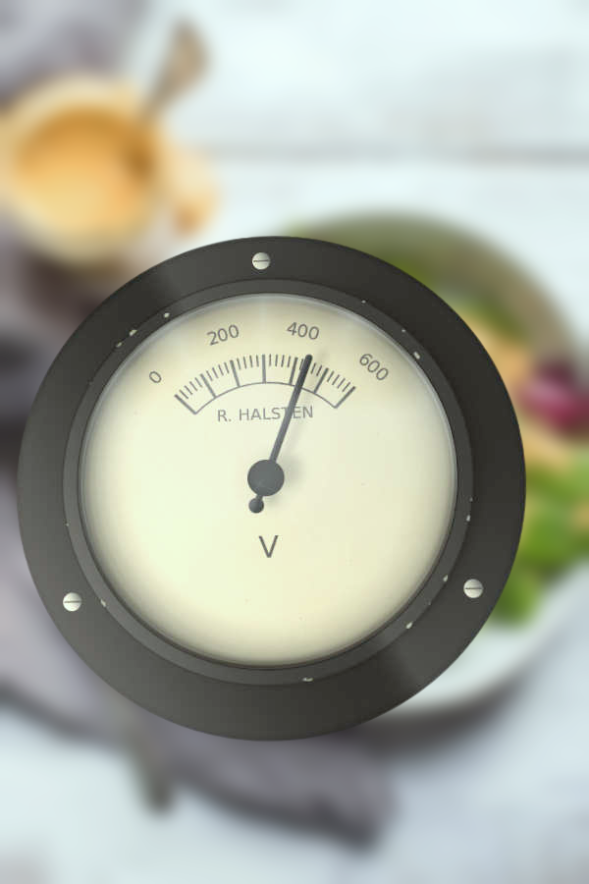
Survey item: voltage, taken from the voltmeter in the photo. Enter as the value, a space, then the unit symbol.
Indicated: 440 V
